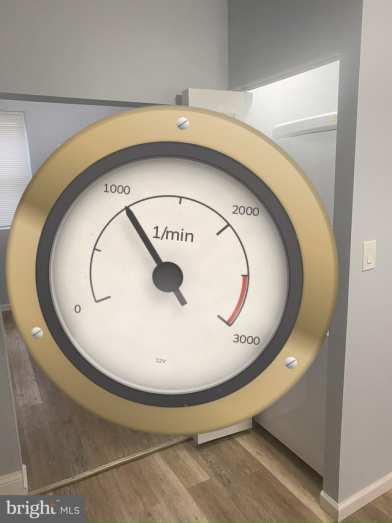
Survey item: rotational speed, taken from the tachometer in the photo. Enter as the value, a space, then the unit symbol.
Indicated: 1000 rpm
